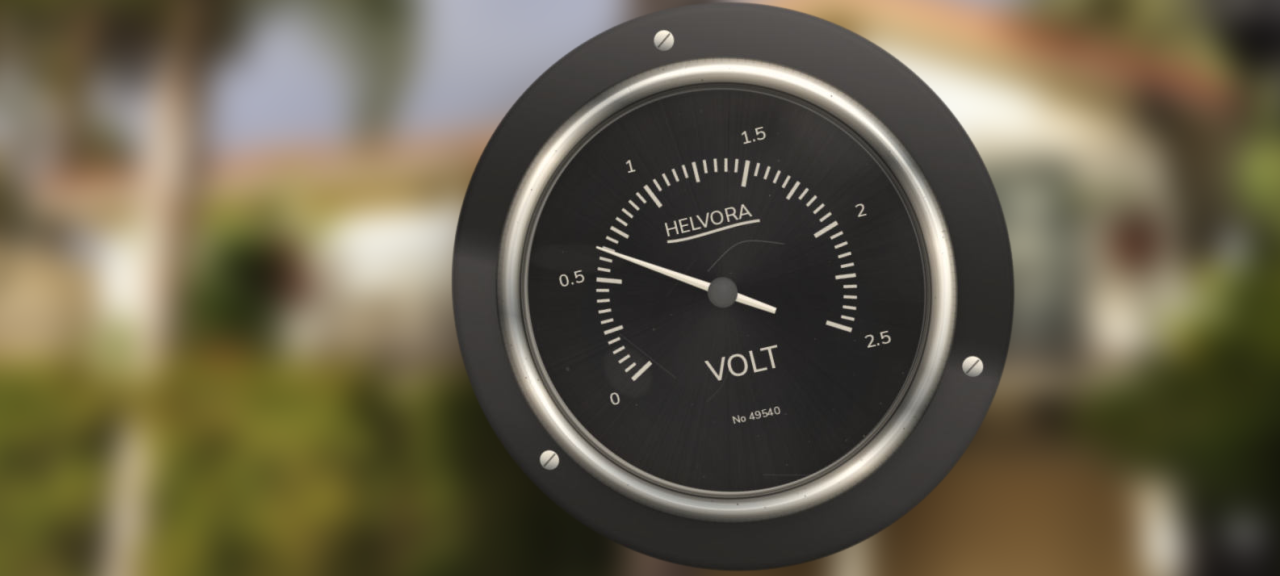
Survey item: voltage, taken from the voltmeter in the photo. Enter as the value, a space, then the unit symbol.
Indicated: 0.65 V
